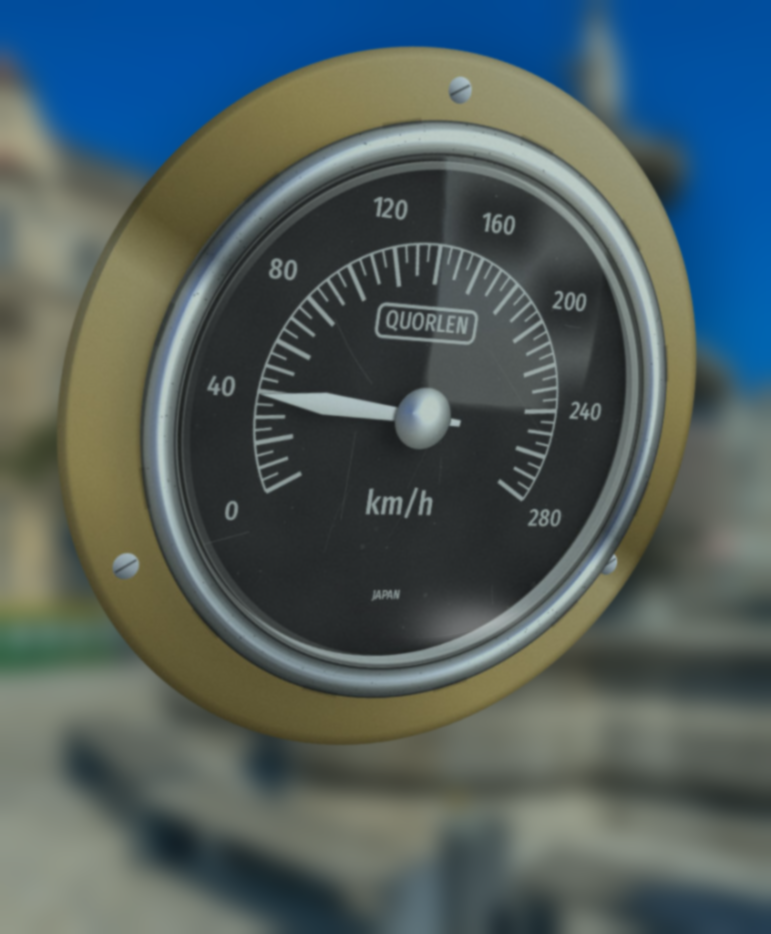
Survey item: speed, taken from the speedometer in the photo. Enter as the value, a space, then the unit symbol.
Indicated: 40 km/h
